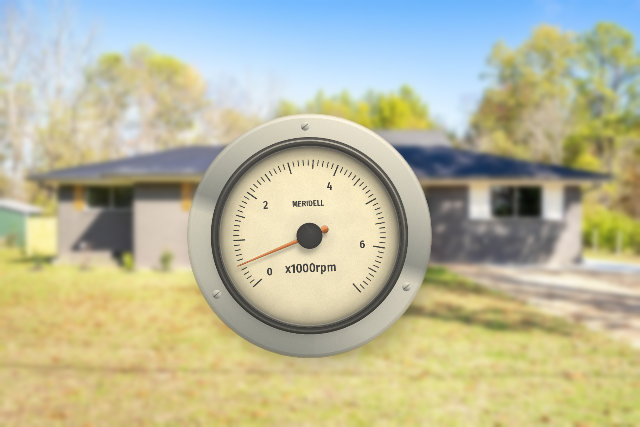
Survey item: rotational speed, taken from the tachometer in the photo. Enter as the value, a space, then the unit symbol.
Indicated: 500 rpm
